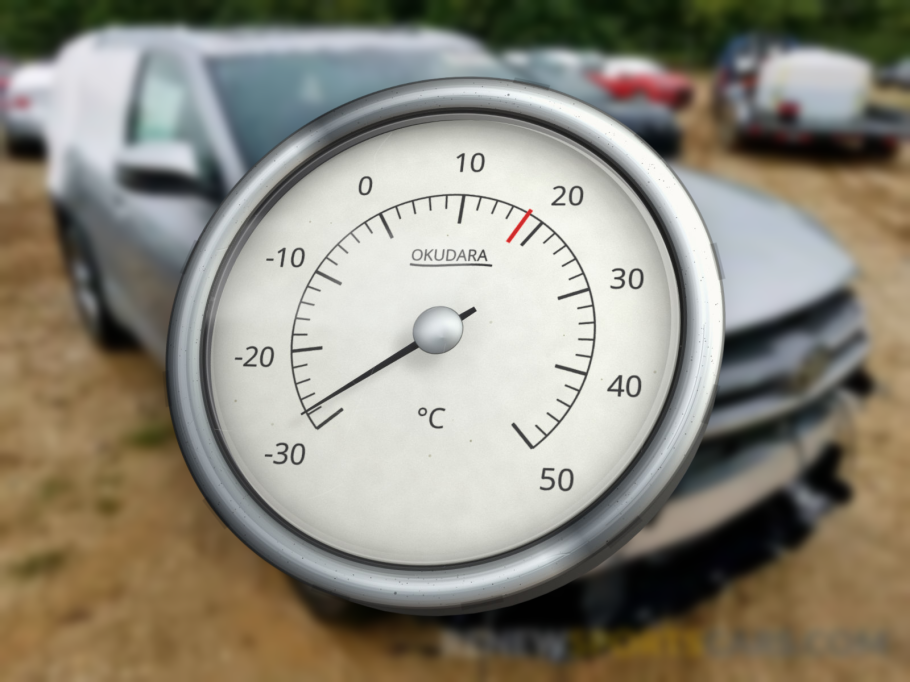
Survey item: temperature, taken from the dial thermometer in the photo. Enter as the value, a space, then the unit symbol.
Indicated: -28 °C
